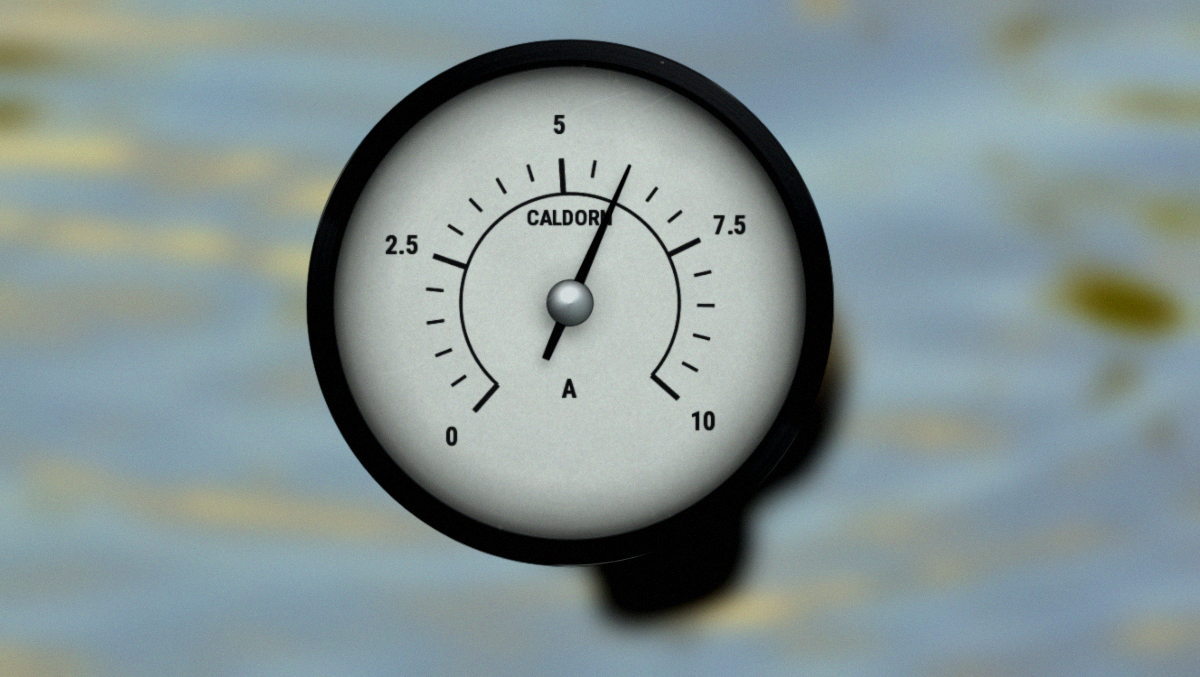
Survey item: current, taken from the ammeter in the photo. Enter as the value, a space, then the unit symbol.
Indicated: 6 A
